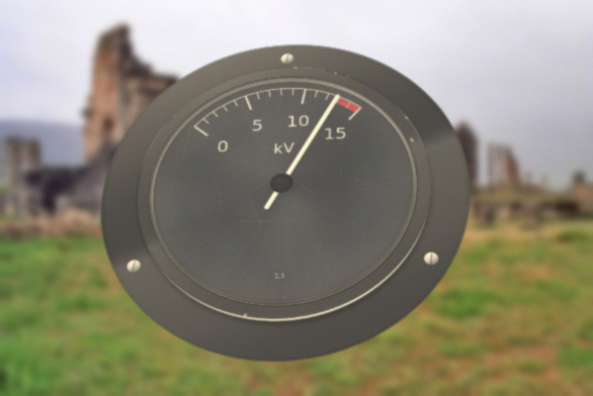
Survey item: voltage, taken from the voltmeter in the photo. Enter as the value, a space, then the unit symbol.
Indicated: 13 kV
